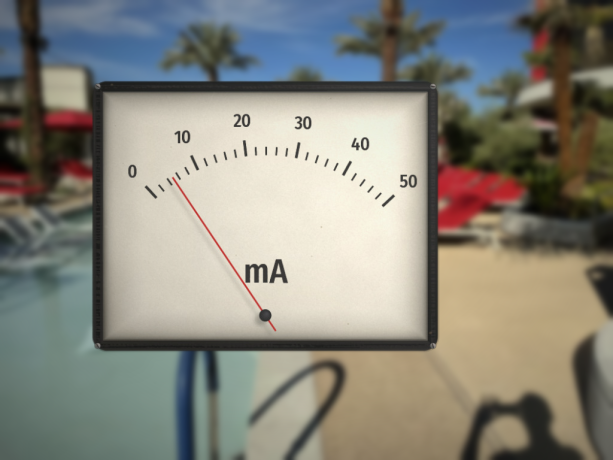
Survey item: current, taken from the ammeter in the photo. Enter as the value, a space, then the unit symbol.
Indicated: 5 mA
